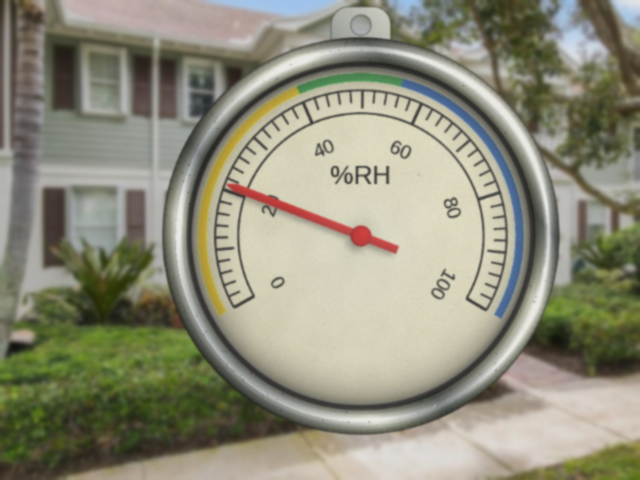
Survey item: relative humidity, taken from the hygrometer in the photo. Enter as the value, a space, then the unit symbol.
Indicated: 21 %
